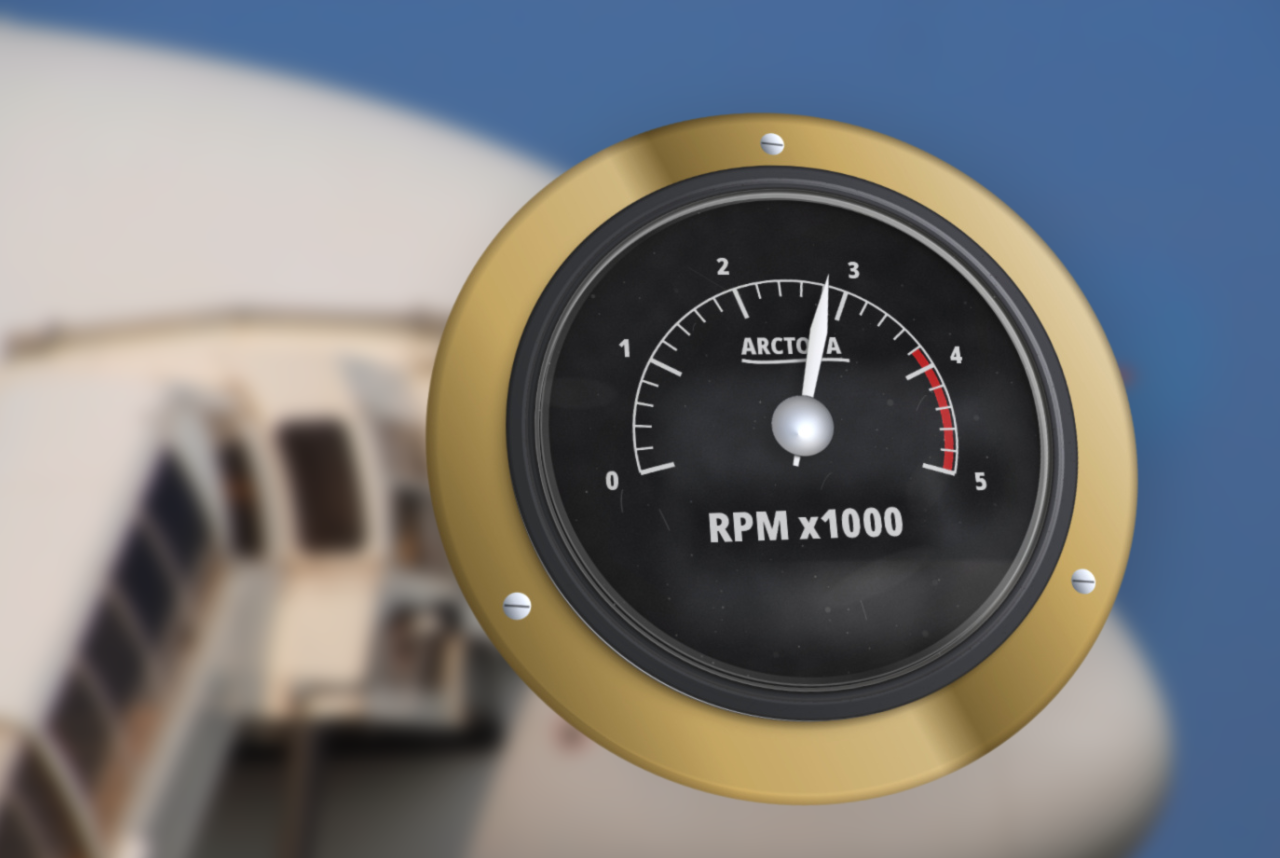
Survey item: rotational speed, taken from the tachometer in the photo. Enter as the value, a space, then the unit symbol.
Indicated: 2800 rpm
